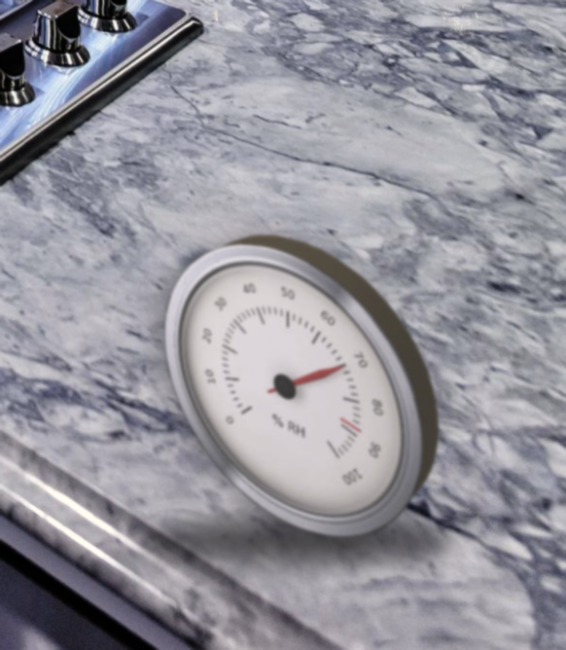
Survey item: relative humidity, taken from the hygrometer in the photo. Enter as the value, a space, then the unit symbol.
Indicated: 70 %
